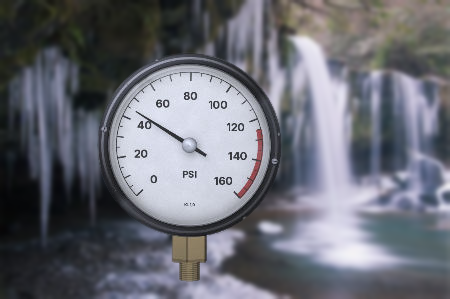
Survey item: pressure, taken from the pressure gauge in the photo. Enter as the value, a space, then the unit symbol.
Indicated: 45 psi
